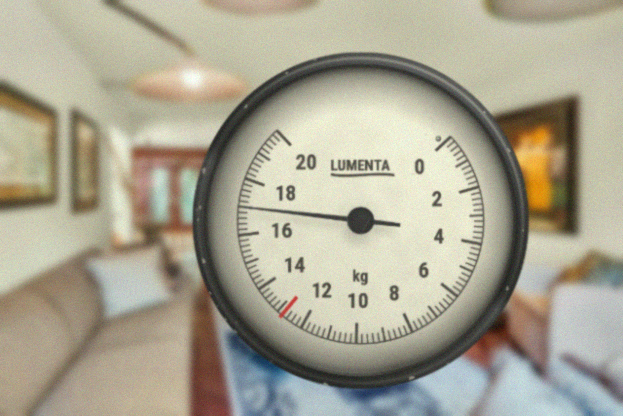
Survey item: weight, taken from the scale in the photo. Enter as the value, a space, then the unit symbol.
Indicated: 17 kg
